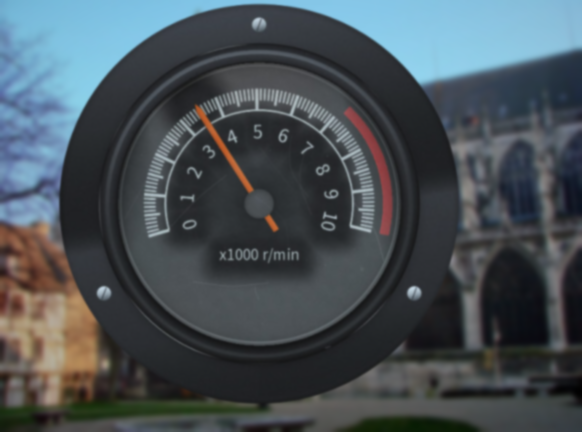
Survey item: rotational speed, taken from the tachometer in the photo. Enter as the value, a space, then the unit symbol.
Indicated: 3500 rpm
